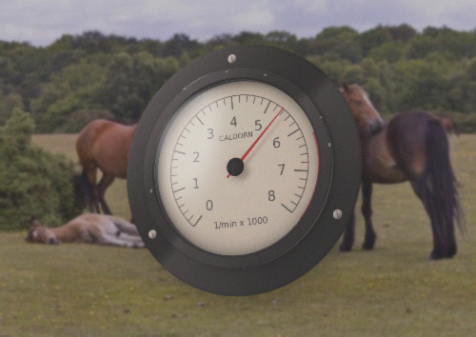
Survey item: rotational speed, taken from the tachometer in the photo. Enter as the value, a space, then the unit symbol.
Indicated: 5400 rpm
